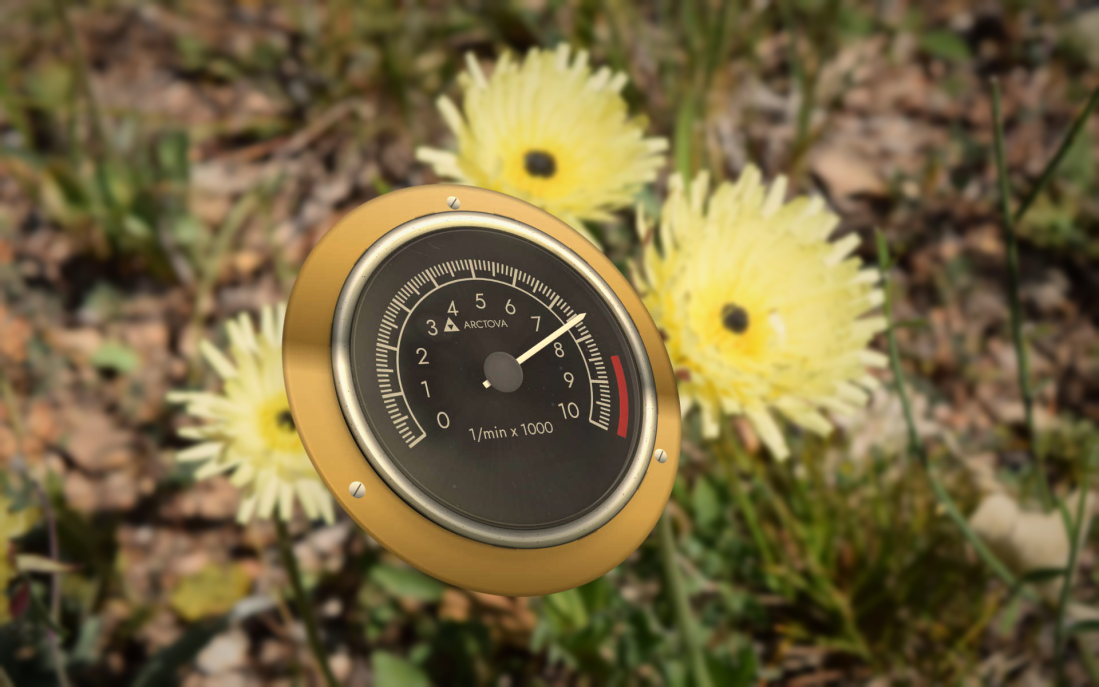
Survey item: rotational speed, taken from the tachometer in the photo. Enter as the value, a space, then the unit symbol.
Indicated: 7600 rpm
